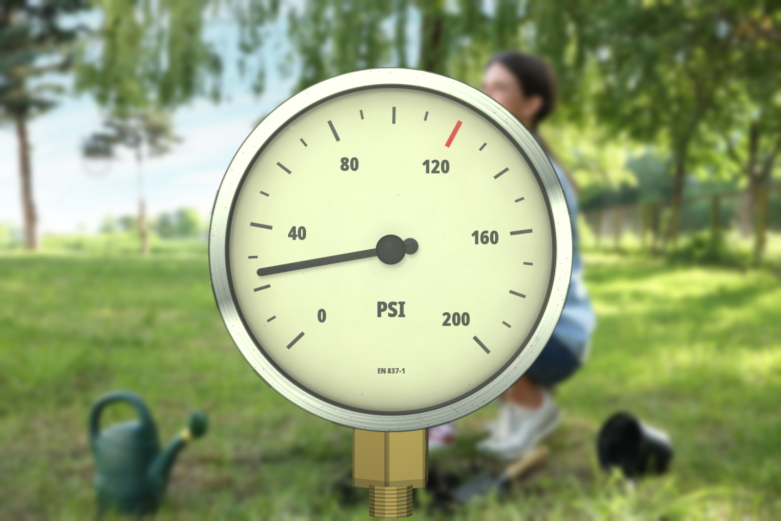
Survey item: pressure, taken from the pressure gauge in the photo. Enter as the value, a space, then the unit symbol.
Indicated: 25 psi
